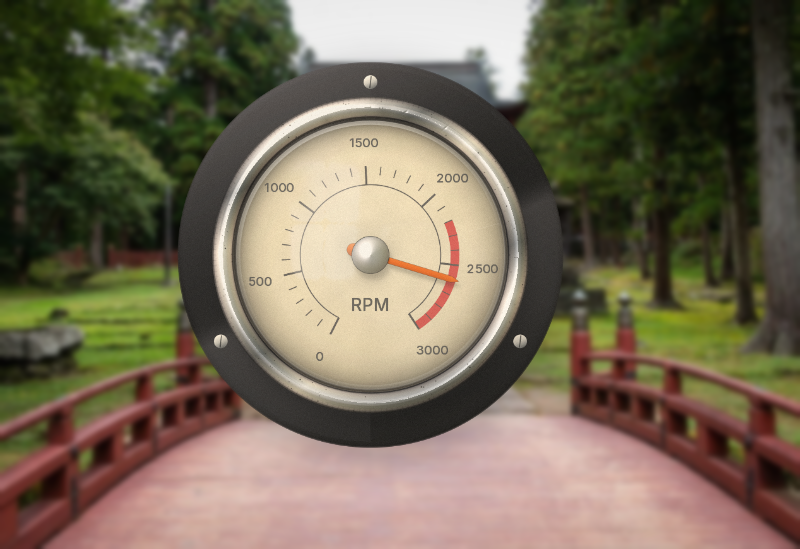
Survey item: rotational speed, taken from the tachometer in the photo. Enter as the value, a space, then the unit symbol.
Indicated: 2600 rpm
